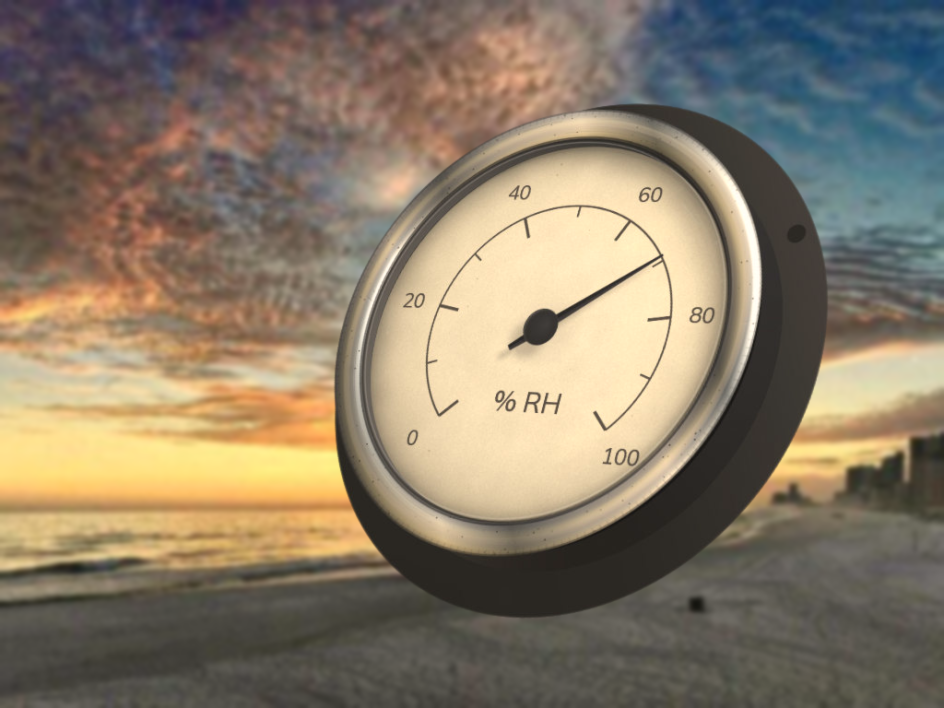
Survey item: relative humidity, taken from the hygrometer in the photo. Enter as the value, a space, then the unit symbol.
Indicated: 70 %
